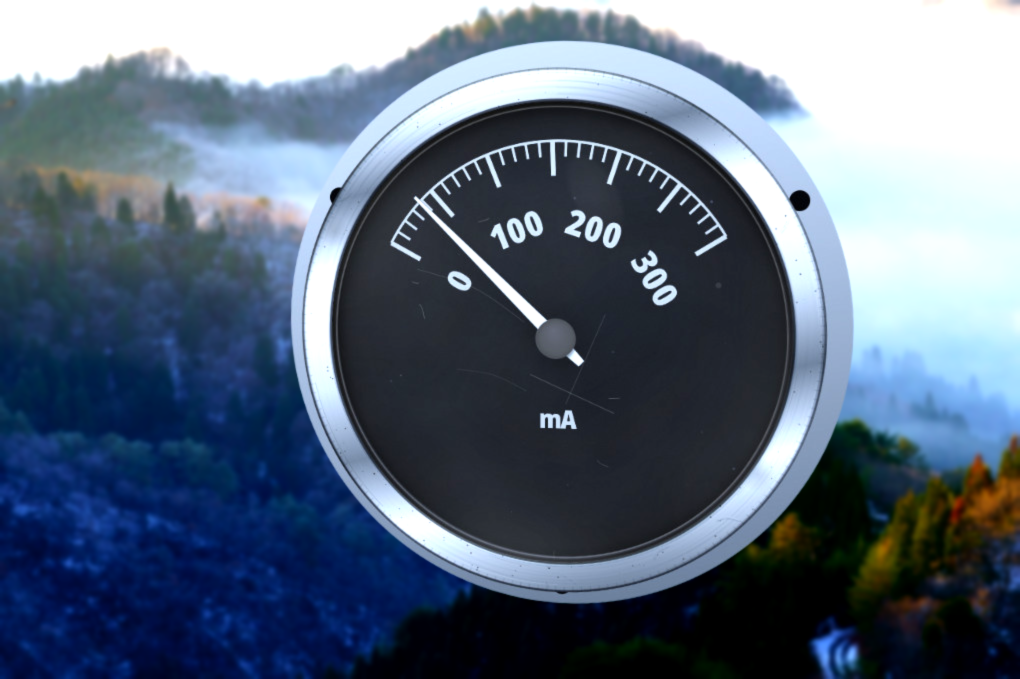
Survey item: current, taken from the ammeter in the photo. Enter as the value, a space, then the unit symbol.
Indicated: 40 mA
